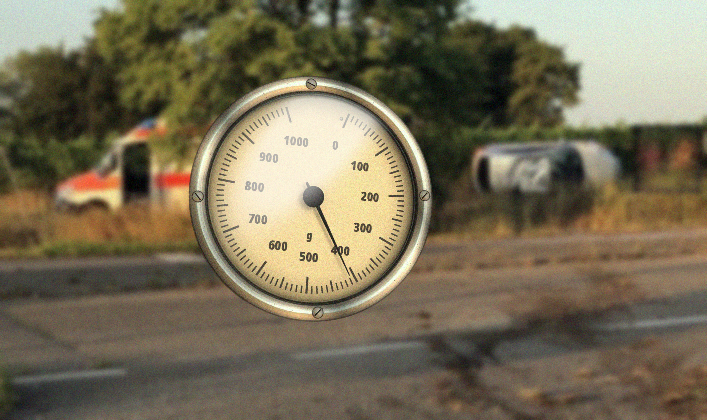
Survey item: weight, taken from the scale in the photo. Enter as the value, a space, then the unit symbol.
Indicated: 410 g
